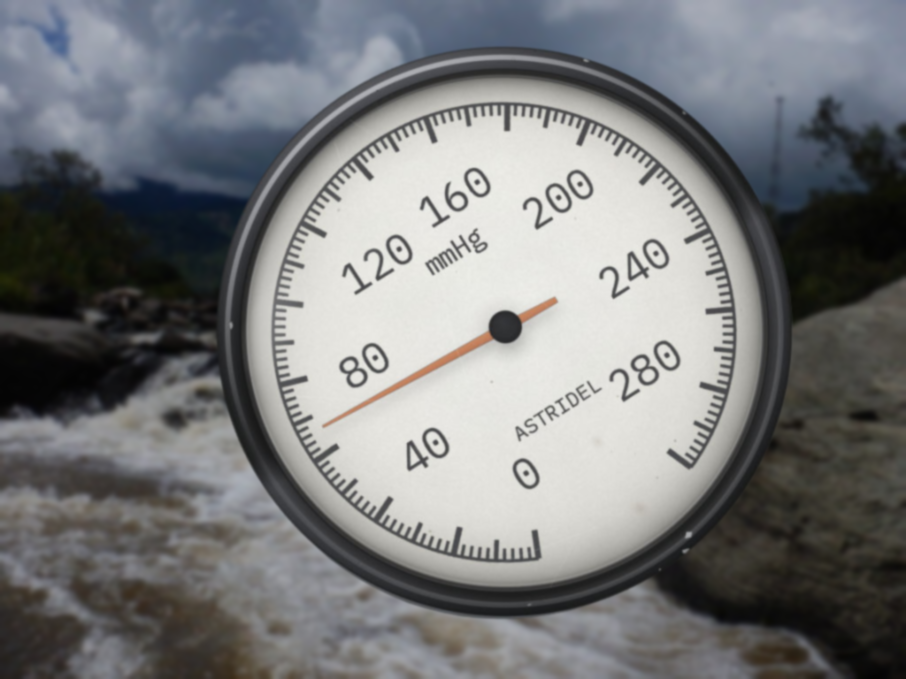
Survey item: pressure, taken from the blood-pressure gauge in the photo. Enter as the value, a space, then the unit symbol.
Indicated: 66 mmHg
